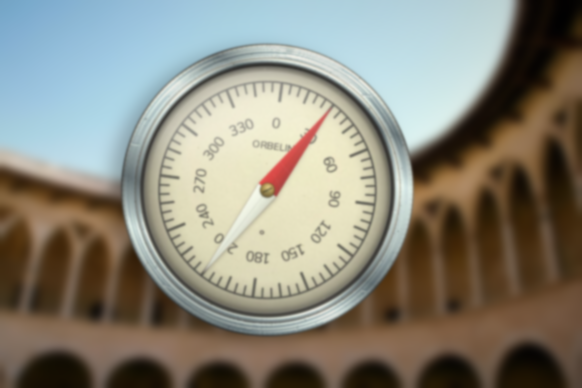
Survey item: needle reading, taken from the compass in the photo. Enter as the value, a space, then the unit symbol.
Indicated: 30 °
